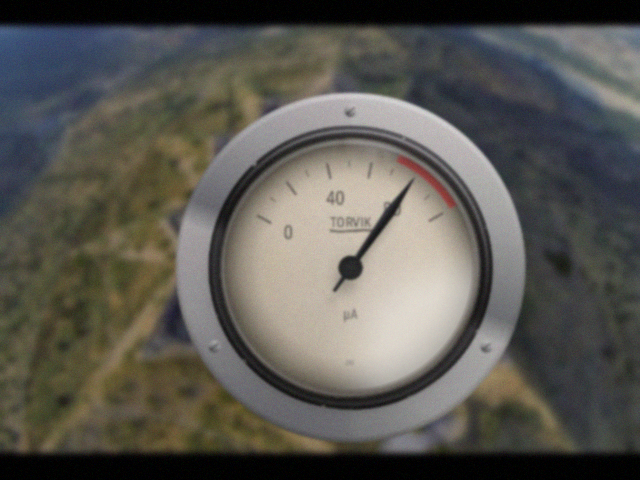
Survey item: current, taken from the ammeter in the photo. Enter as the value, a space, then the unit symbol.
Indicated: 80 µA
